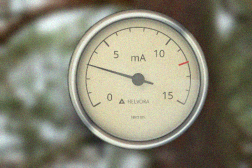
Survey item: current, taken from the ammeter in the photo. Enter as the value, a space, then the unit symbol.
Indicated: 3 mA
